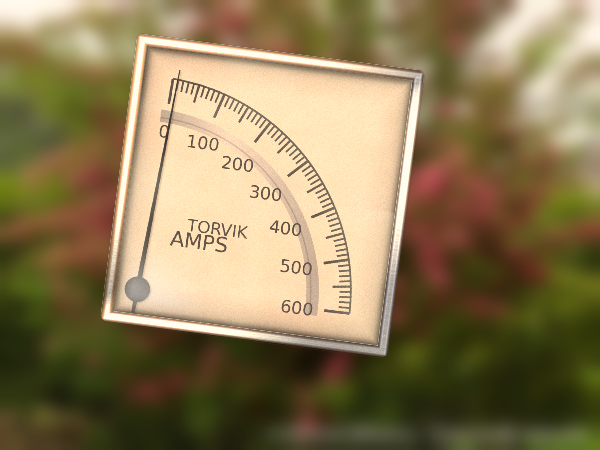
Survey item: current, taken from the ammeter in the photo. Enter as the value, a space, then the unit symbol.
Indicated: 10 A
